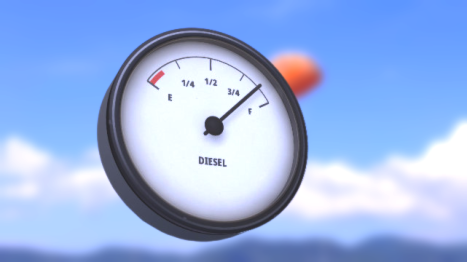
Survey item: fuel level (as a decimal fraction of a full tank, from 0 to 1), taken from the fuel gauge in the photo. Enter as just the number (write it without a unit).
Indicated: 0.875
